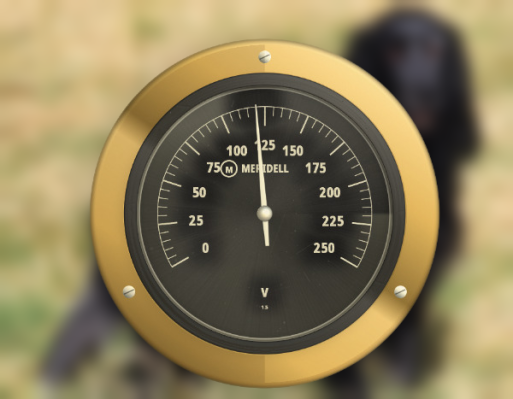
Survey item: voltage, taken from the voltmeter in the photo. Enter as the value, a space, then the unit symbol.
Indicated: 120 V
